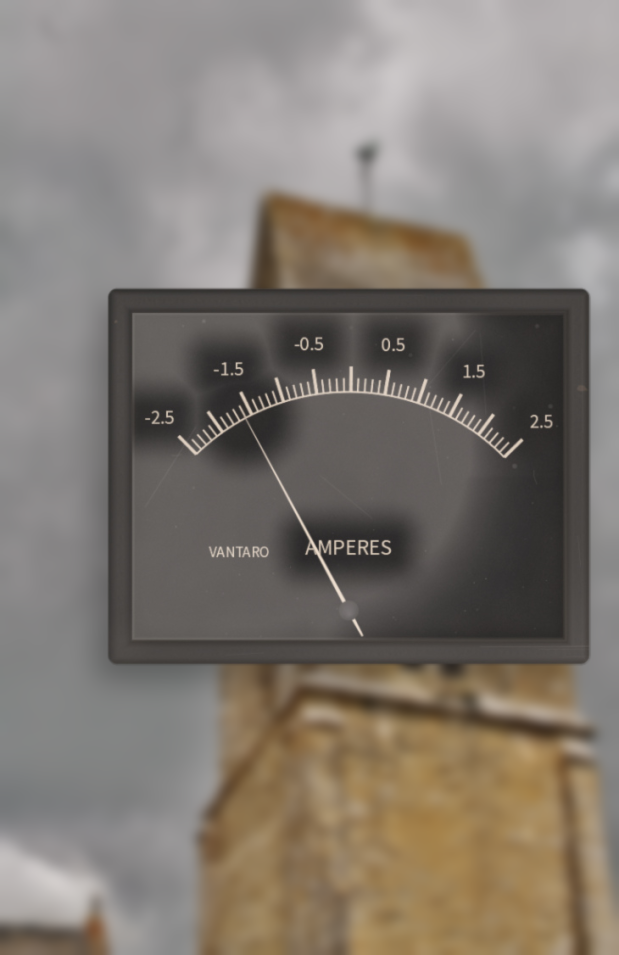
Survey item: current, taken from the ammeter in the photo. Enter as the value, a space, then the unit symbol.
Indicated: -1.6 A
